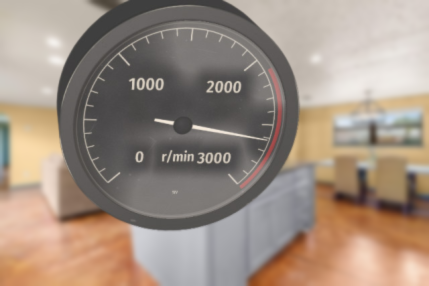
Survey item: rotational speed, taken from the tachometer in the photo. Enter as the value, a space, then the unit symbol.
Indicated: 2600 rpm
